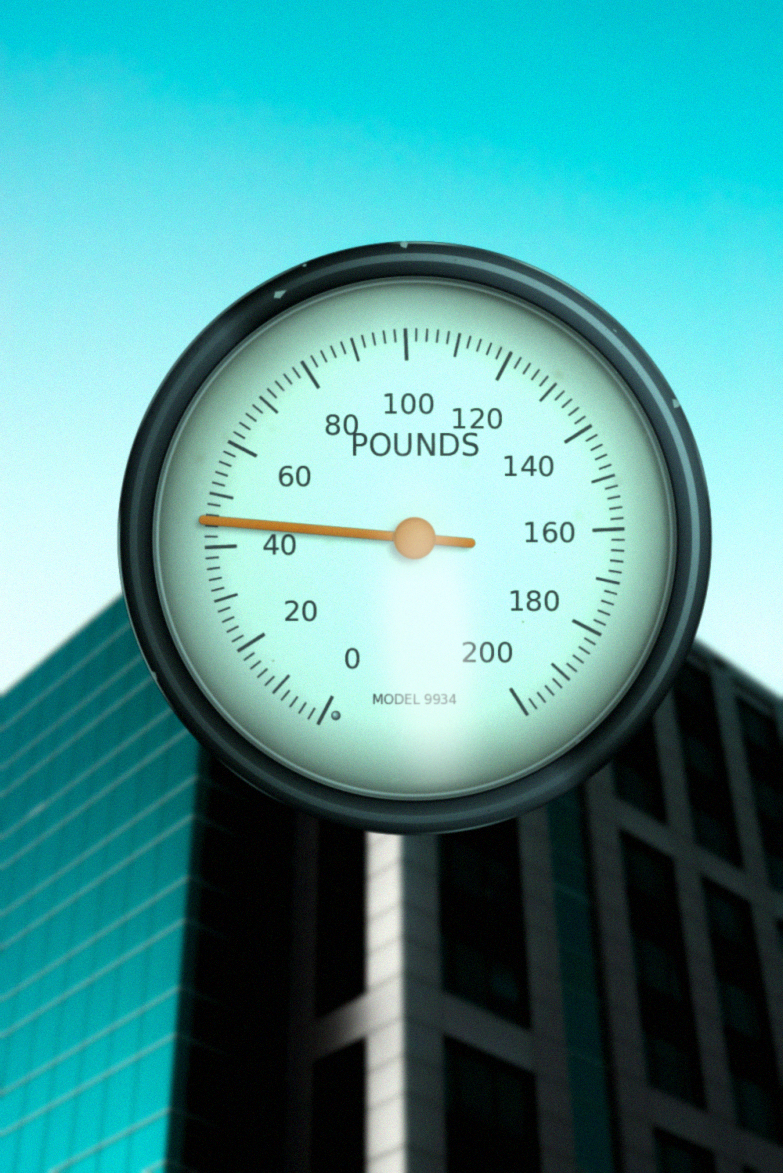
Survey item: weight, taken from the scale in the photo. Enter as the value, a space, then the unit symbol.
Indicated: 45 lb
